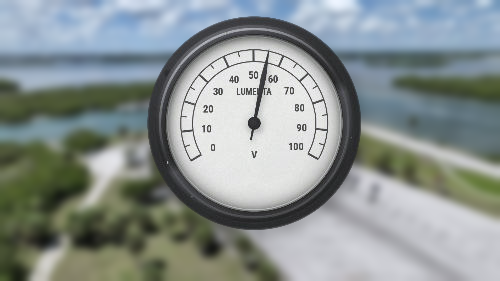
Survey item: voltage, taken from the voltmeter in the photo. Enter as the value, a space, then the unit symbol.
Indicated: 55 V
